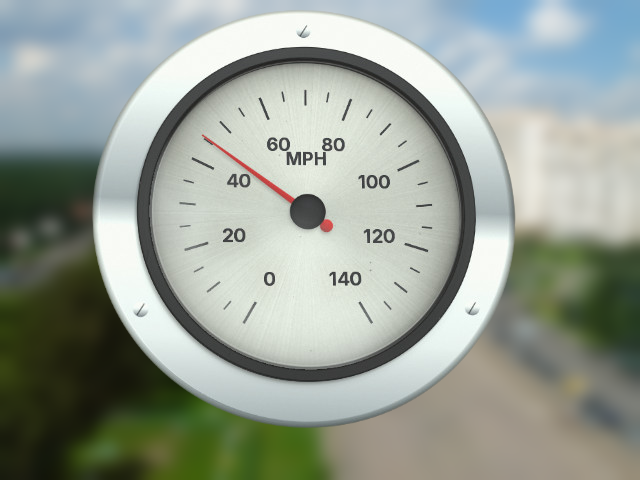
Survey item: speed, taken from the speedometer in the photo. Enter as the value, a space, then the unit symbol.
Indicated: 45 mph
